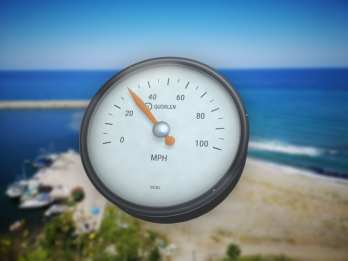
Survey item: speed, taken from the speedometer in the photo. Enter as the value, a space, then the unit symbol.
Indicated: 30 mph
